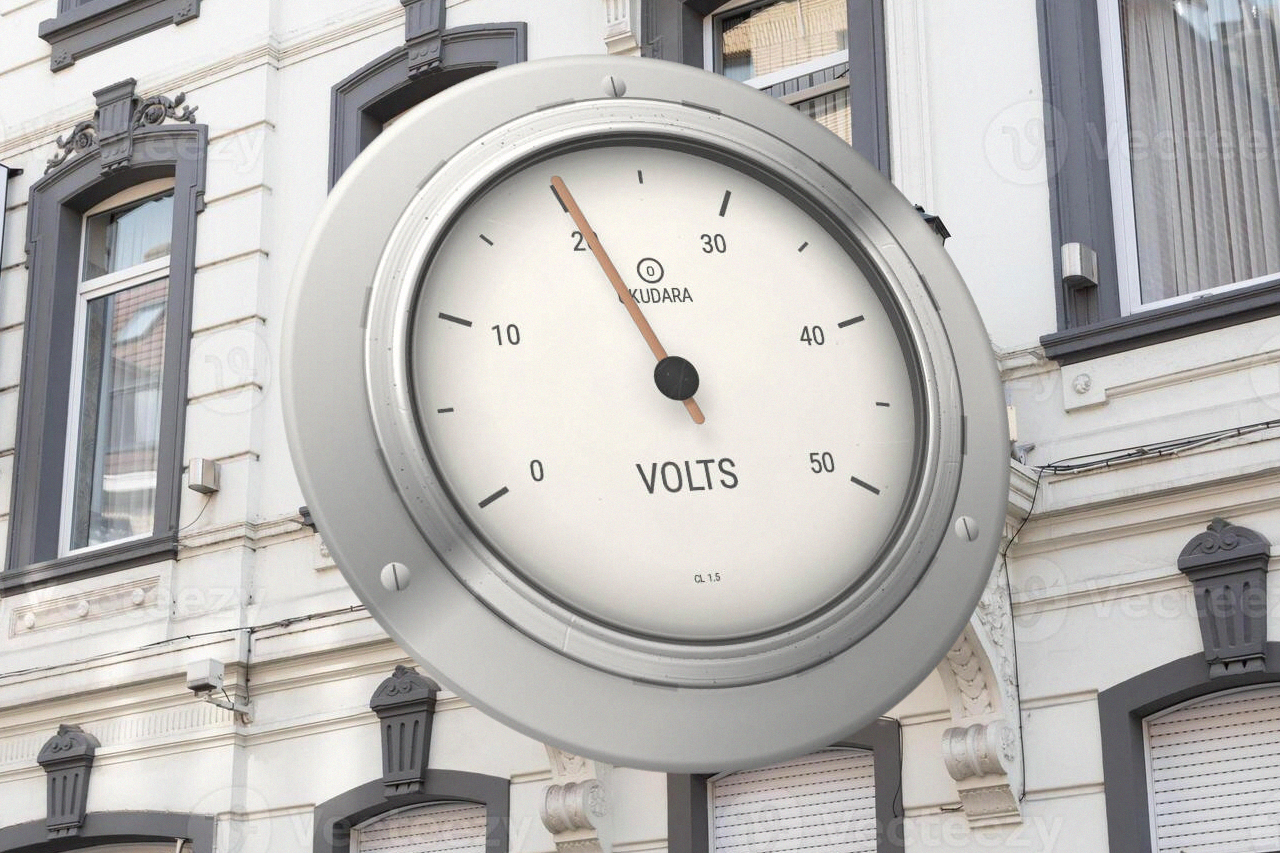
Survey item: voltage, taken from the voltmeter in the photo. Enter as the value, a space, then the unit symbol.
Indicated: 20 V
